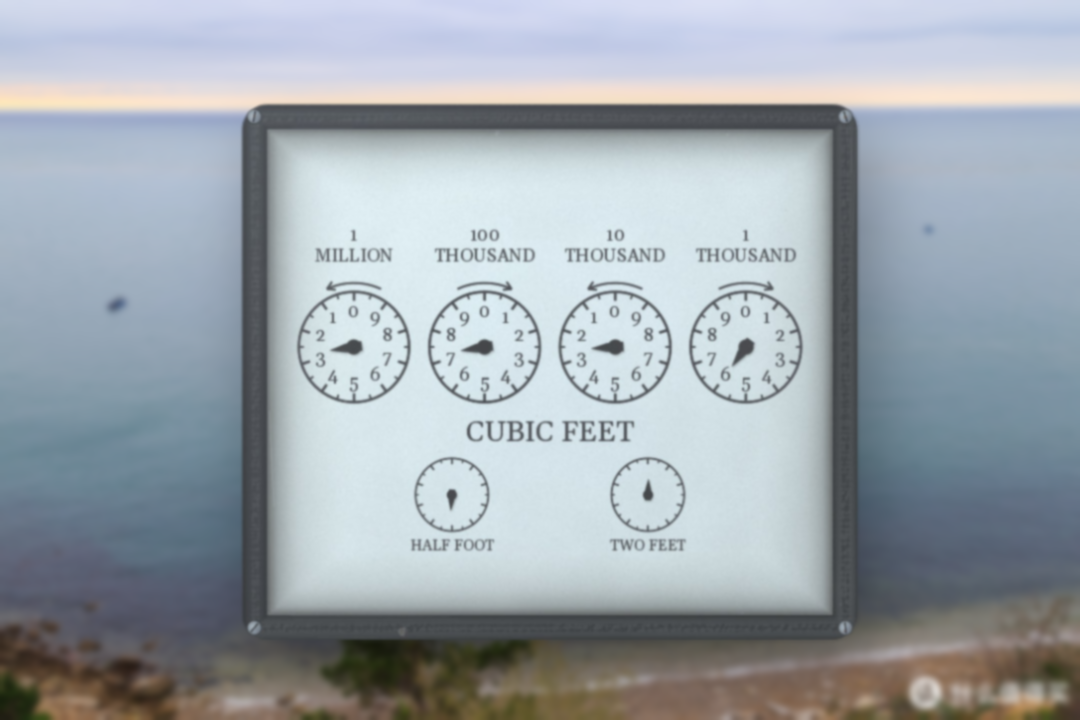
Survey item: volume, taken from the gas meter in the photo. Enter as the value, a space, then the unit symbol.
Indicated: 272600 ft³
